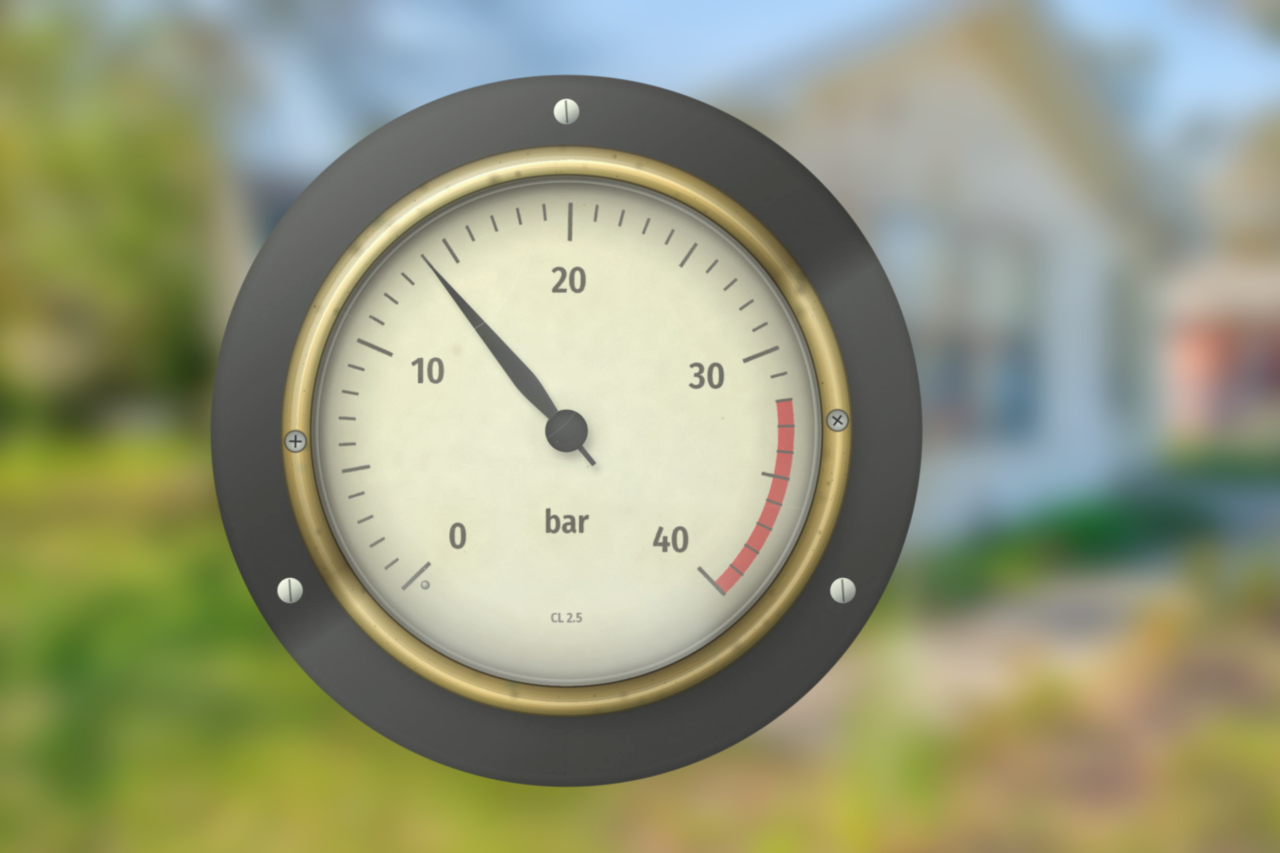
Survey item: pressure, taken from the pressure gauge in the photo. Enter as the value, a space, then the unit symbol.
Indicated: 14 bar
